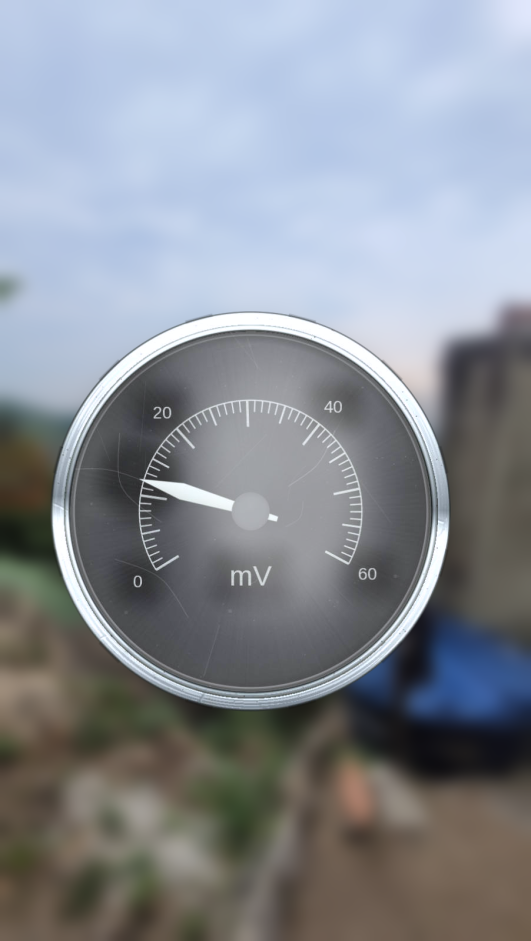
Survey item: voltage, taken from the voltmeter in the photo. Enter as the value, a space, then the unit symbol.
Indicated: 12 mV
